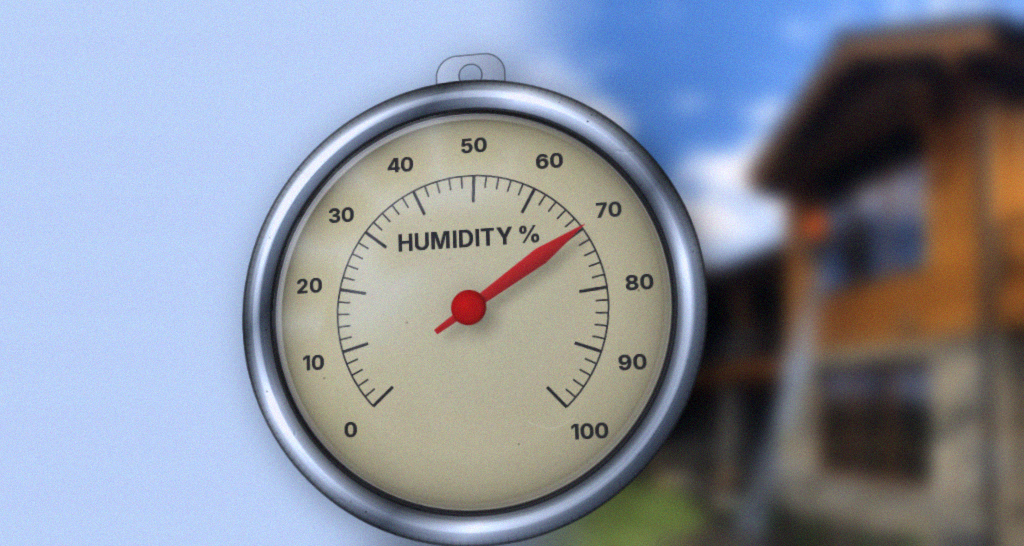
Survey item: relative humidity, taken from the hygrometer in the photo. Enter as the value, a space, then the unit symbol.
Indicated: 70 %
